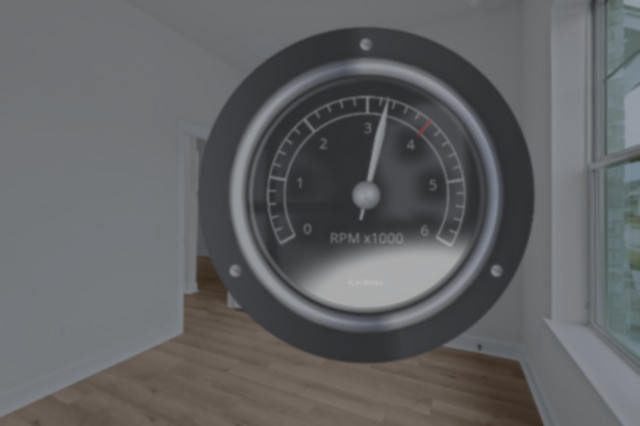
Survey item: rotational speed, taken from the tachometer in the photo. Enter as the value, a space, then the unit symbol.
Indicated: 3300 rpm
